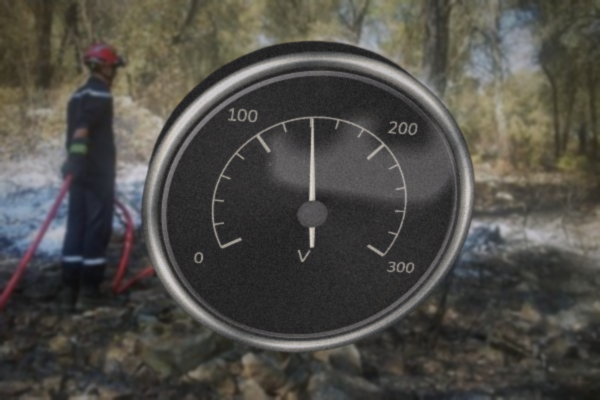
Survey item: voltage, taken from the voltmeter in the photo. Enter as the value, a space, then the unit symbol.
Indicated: 140 V
